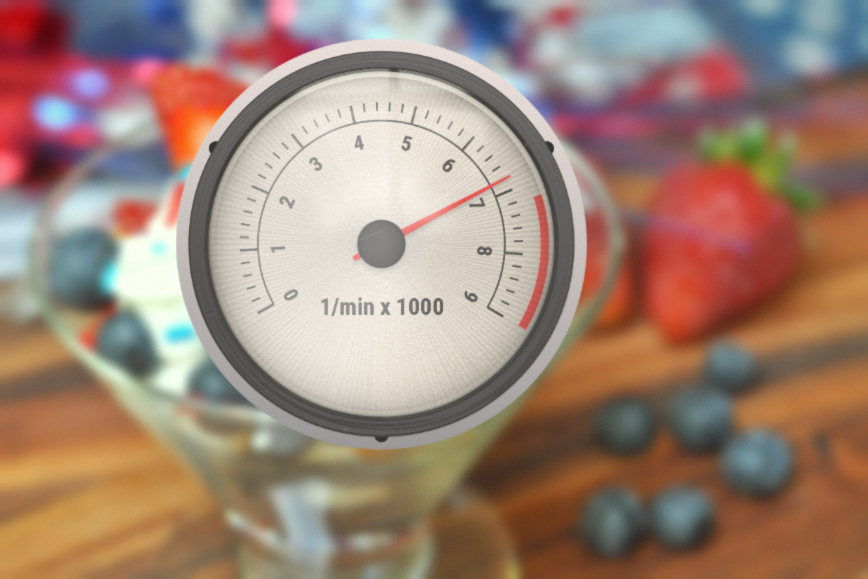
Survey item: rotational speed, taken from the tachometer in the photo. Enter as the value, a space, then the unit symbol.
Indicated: 6800 rpm
